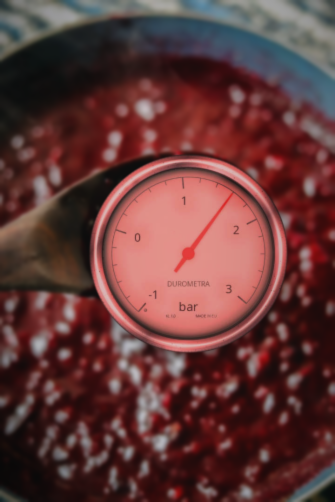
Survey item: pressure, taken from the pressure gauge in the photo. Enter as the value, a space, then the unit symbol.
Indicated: 1.6 bar
